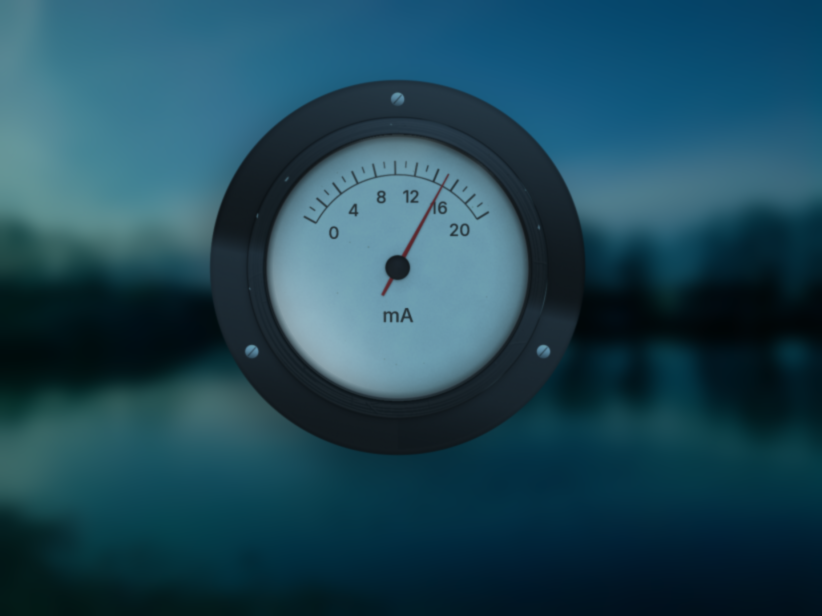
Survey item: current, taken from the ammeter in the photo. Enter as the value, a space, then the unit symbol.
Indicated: 15 mA
